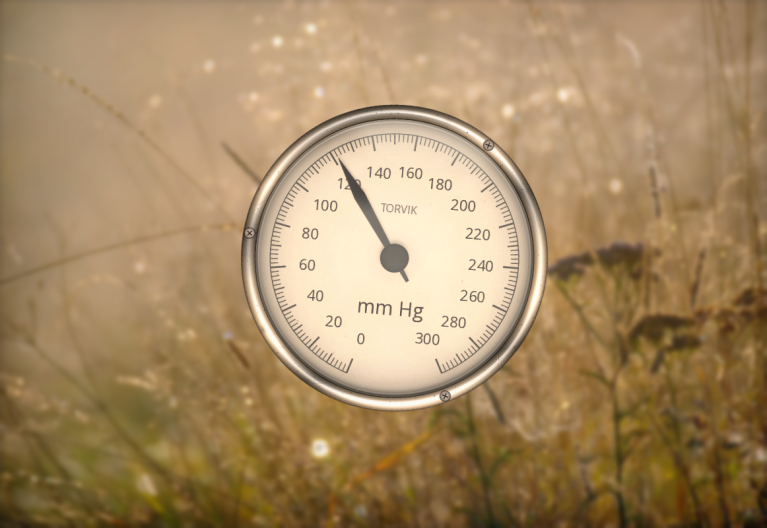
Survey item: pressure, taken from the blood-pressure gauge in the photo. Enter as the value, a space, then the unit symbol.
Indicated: 122 mmHg
